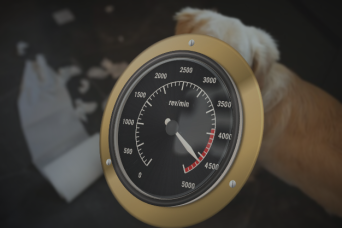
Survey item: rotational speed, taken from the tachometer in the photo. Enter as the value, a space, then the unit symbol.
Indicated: 4600 rpm
